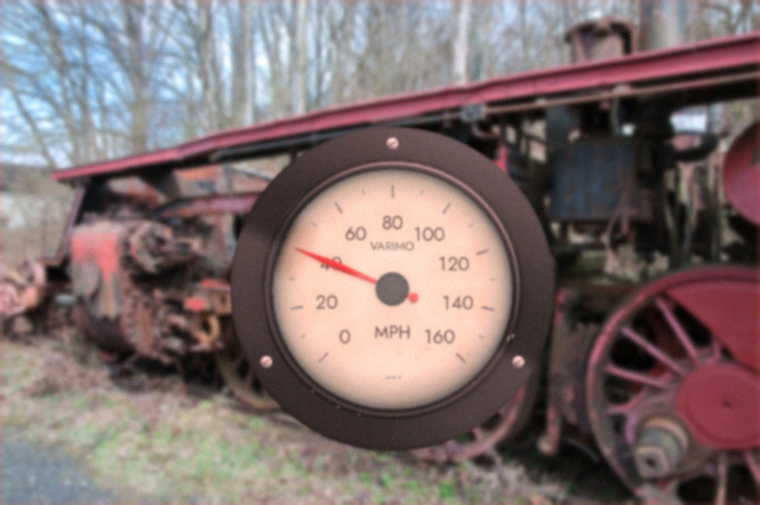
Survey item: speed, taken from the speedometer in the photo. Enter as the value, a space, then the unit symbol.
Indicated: 40 mph
